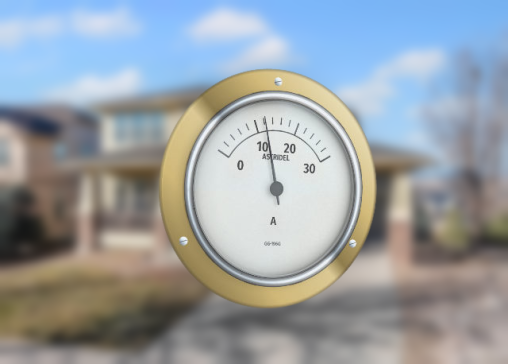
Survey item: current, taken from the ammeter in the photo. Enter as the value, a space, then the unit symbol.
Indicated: 12 A
